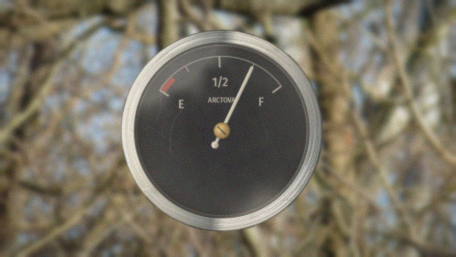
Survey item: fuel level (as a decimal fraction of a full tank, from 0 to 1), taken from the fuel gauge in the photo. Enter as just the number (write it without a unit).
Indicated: 0.75
